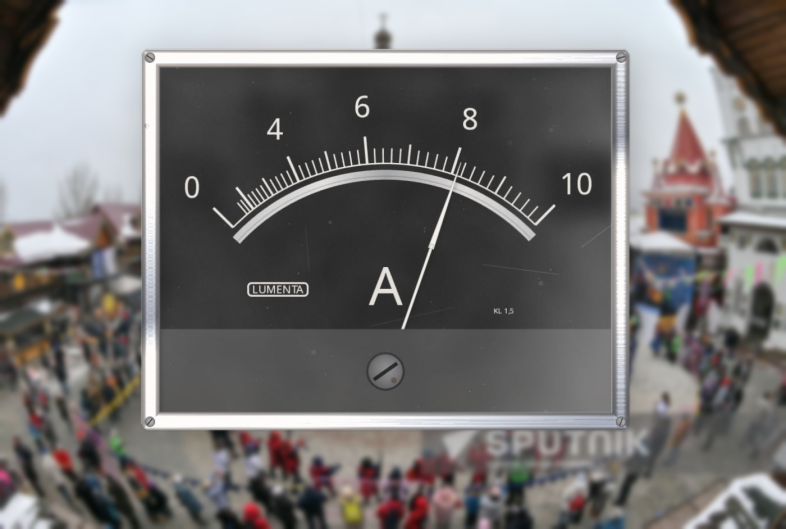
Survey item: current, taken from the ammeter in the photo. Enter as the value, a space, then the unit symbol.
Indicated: 8.1 A
